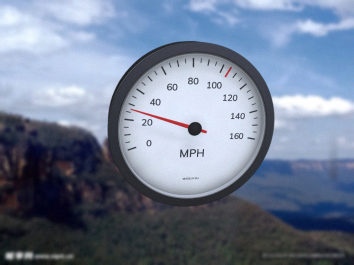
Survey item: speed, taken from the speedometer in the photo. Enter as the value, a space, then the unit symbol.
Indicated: 27.5 mph
